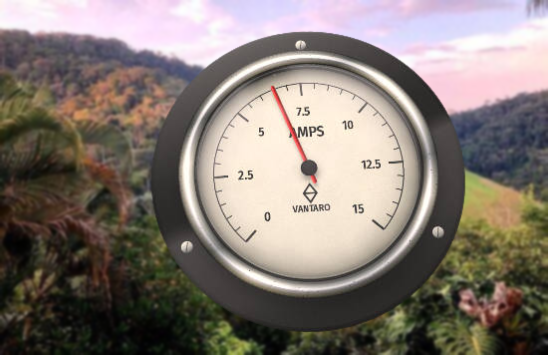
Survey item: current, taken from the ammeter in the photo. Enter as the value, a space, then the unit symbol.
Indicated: 6.5 A
